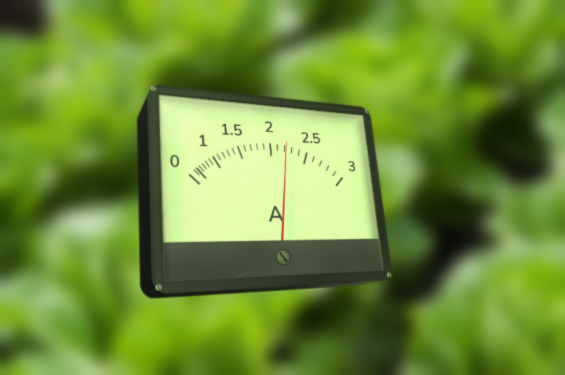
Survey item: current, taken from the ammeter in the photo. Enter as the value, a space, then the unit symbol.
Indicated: 2.2 A
